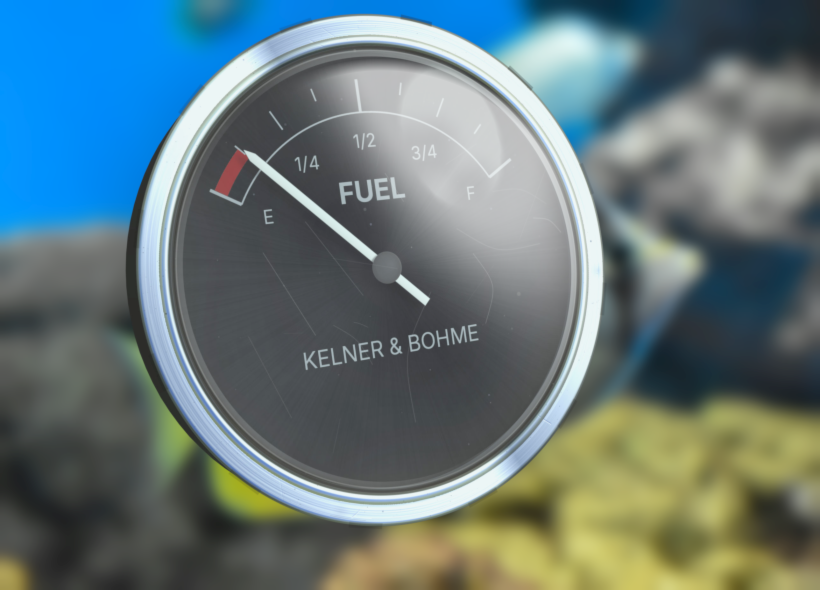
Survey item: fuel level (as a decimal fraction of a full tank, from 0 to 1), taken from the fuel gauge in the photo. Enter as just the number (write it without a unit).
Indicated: 0.125
